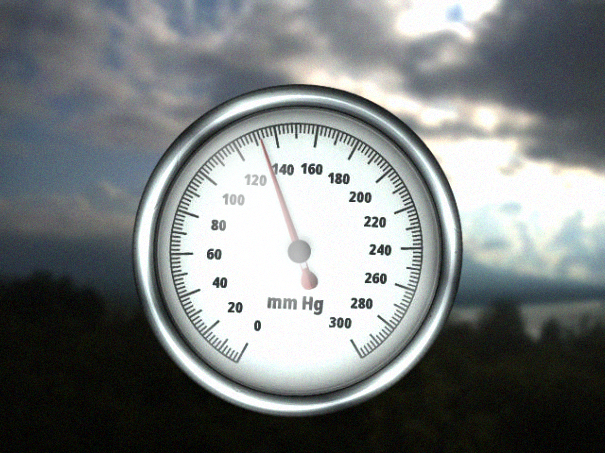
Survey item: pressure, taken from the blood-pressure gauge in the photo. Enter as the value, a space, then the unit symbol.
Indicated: 132 mmHg
